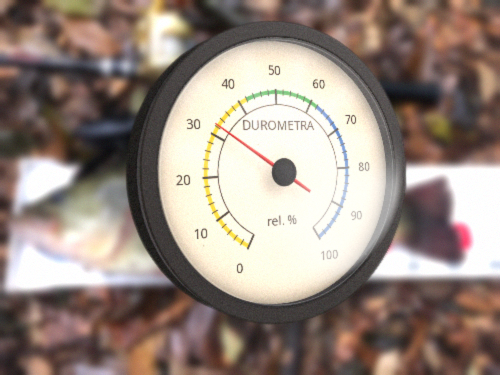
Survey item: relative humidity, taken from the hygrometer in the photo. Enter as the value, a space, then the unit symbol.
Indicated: 32 %
